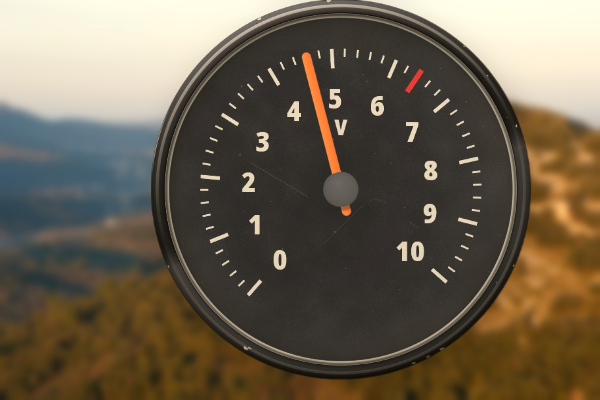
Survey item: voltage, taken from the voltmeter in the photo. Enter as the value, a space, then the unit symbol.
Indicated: 4.6 V
